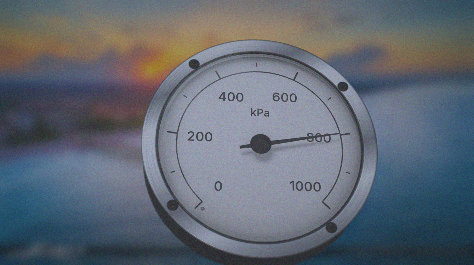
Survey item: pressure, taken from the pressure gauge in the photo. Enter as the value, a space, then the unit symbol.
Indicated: 800 kPa
